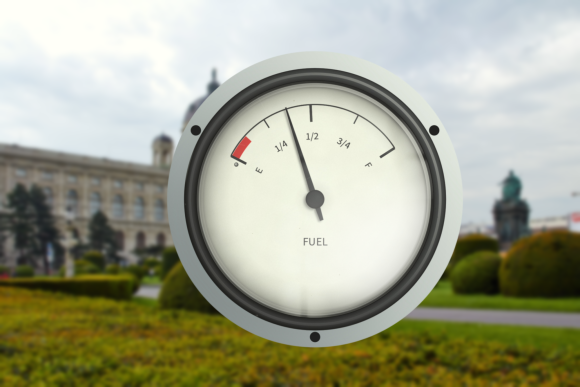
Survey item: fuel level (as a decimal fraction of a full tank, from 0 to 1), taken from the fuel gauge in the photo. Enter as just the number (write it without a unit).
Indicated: 0.375
